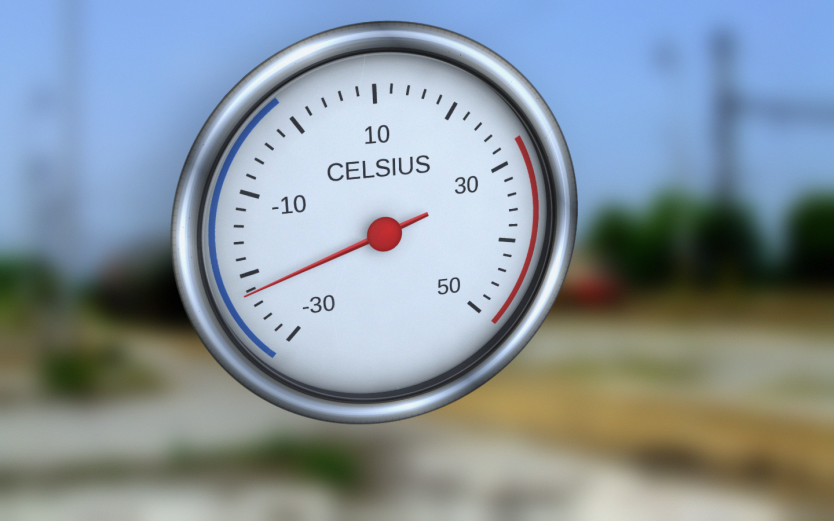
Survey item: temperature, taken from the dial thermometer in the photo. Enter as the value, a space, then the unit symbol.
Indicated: -22 °C
